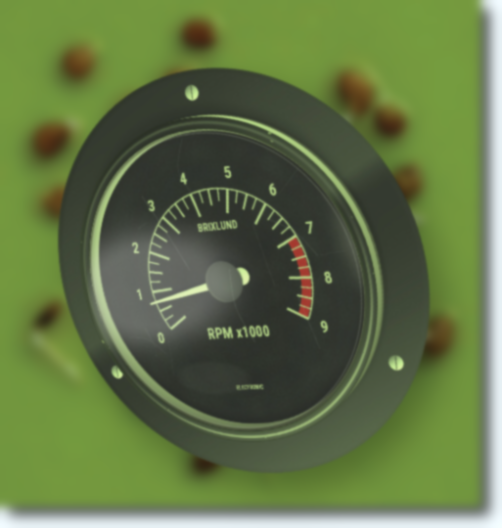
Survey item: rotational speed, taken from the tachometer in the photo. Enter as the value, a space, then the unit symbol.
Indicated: 750 rpm
